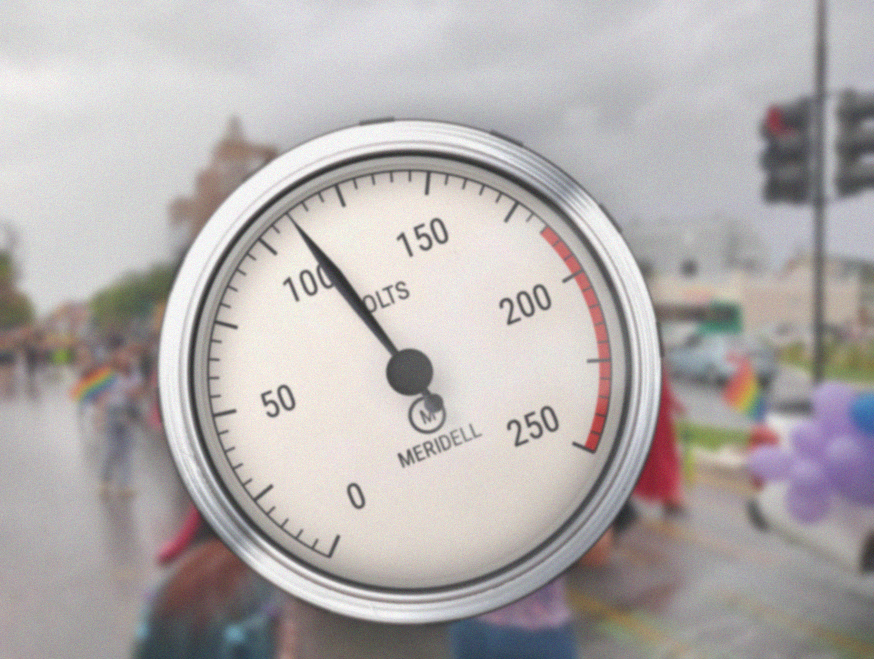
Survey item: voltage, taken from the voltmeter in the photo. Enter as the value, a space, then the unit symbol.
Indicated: 110 V
